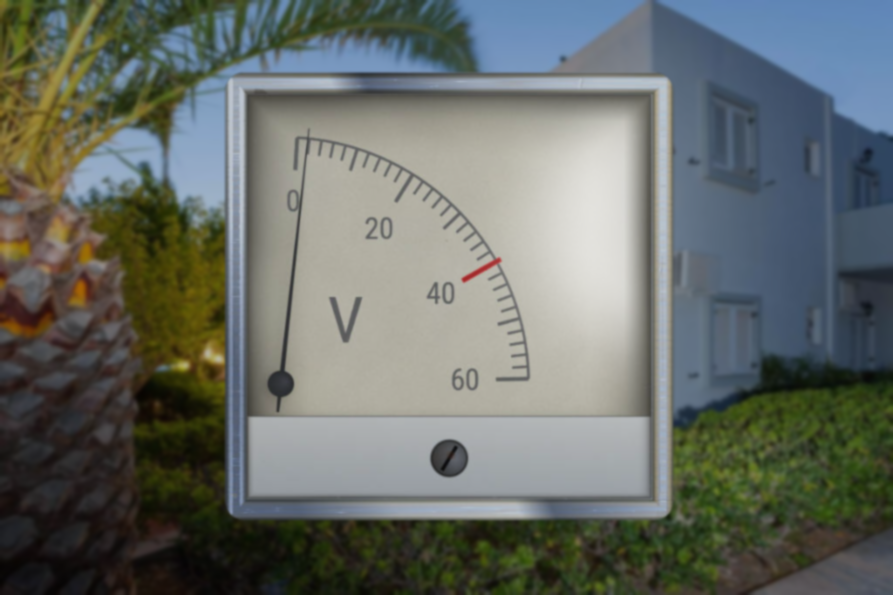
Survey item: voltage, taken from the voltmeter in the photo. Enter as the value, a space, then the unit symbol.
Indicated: 2 V
